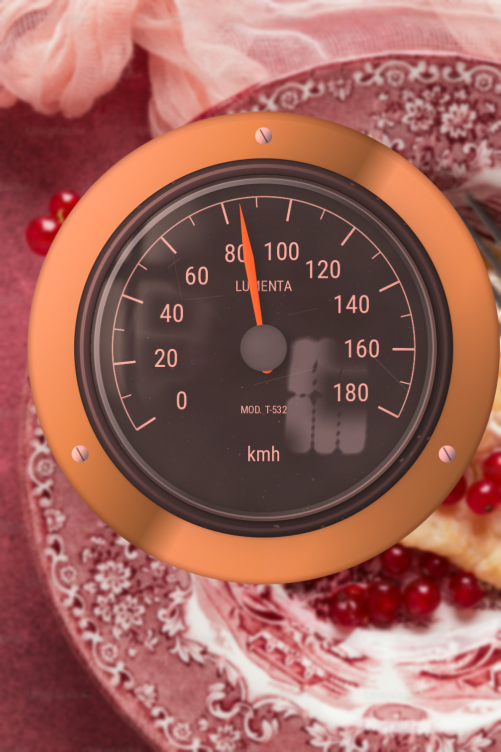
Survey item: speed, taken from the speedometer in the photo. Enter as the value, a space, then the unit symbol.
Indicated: 85 km/h
